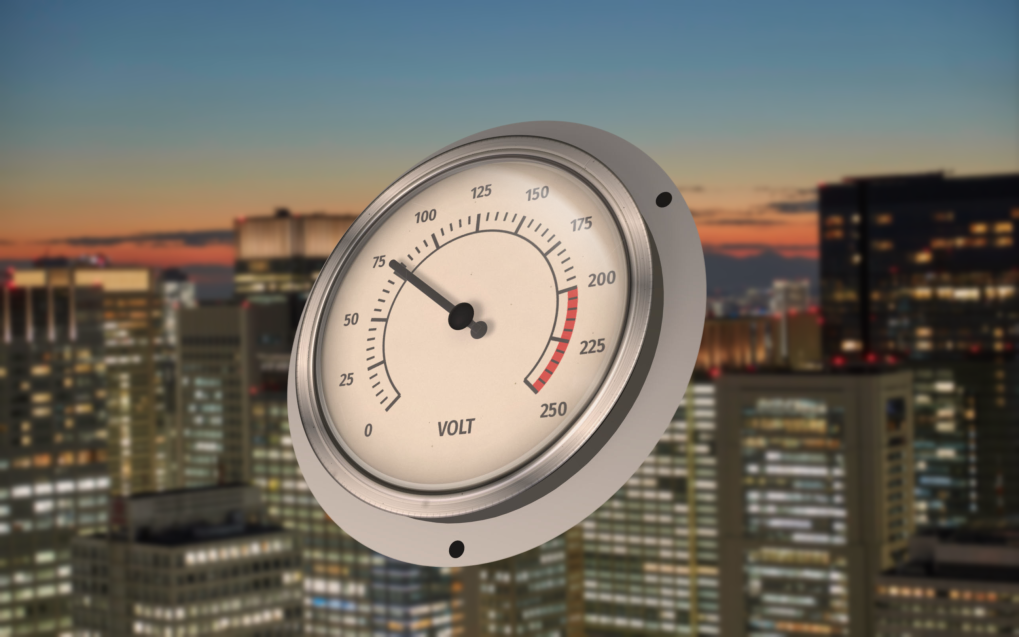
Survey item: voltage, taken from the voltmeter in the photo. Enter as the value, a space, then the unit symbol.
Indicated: 77.5 V
